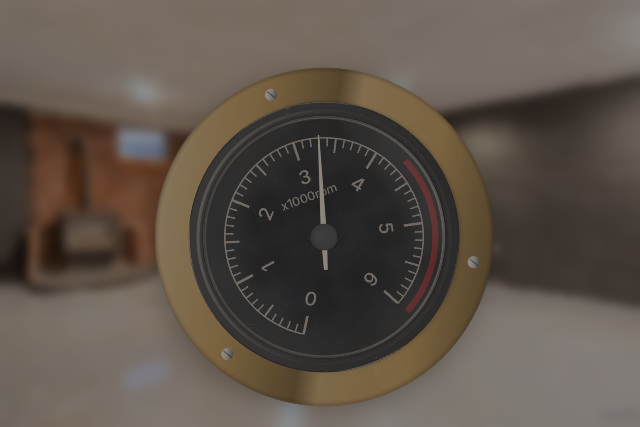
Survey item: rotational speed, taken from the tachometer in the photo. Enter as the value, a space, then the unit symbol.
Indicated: 3300 rpm
